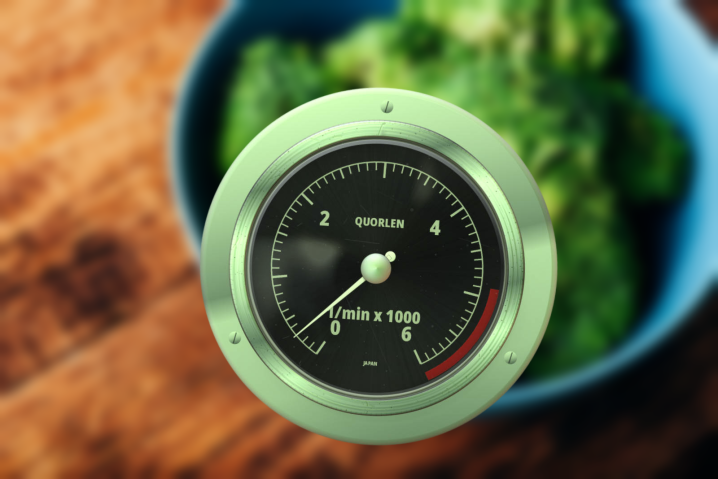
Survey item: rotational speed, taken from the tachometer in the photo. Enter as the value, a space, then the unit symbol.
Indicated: 300 rpm
